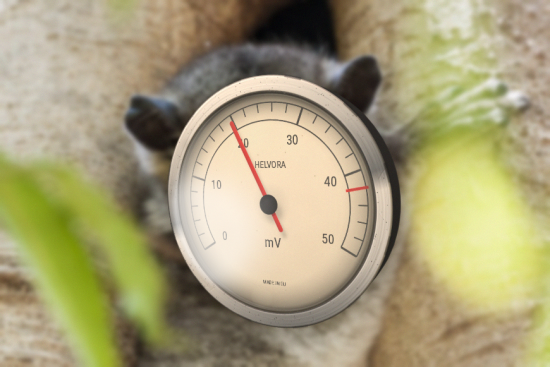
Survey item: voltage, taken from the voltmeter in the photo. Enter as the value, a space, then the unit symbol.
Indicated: 20 mV
